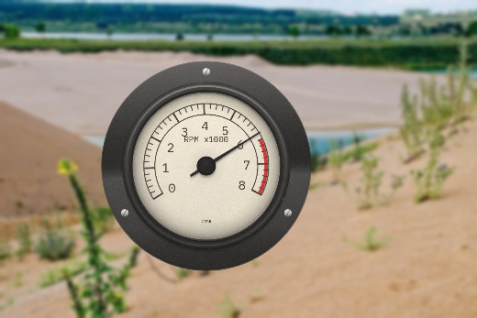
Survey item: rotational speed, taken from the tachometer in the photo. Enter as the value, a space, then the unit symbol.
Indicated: 6000 rpm
